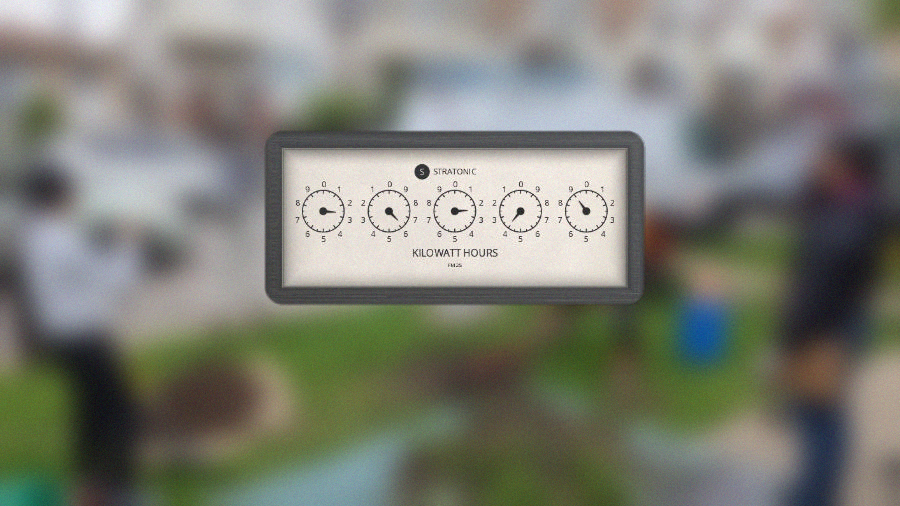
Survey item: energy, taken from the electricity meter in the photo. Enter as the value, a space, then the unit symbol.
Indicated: 26239 kWh
